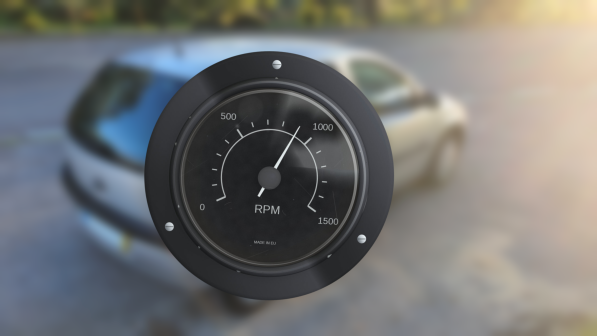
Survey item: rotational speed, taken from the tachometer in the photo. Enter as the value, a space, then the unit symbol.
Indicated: 900 rpm
